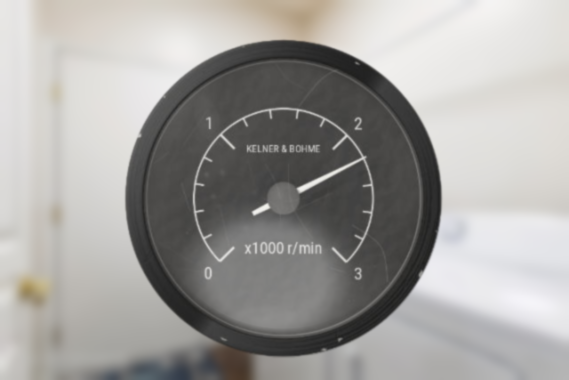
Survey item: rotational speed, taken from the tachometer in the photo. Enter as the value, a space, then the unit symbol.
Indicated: 2200 rpm
